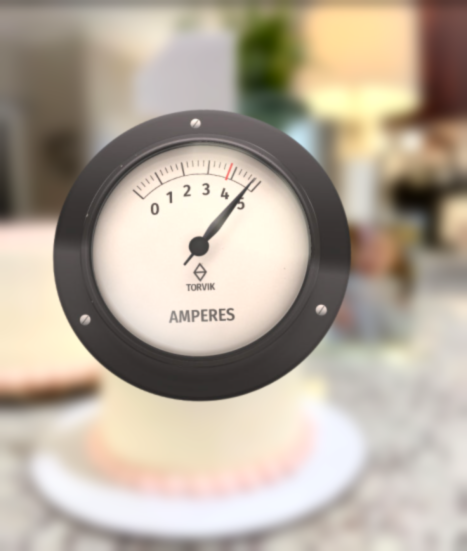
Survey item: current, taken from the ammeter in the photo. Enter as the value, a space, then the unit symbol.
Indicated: 4.8 A
